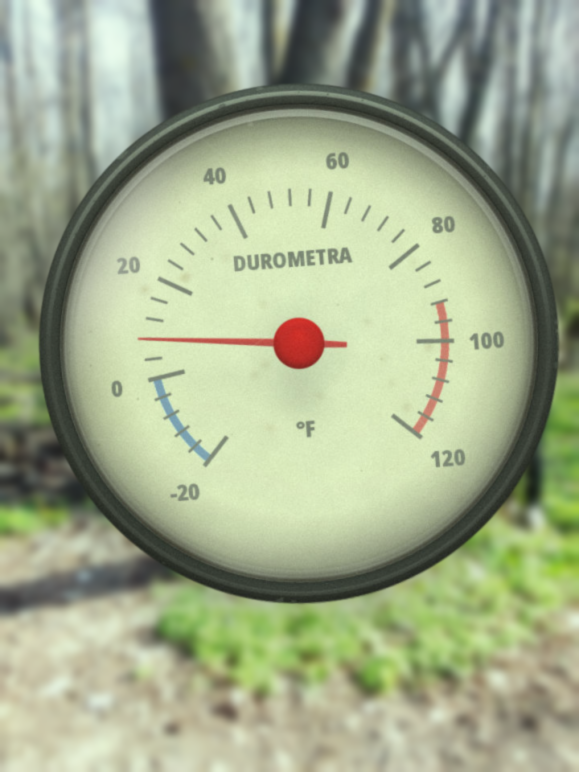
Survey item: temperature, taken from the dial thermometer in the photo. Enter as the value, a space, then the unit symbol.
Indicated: 8 °F
